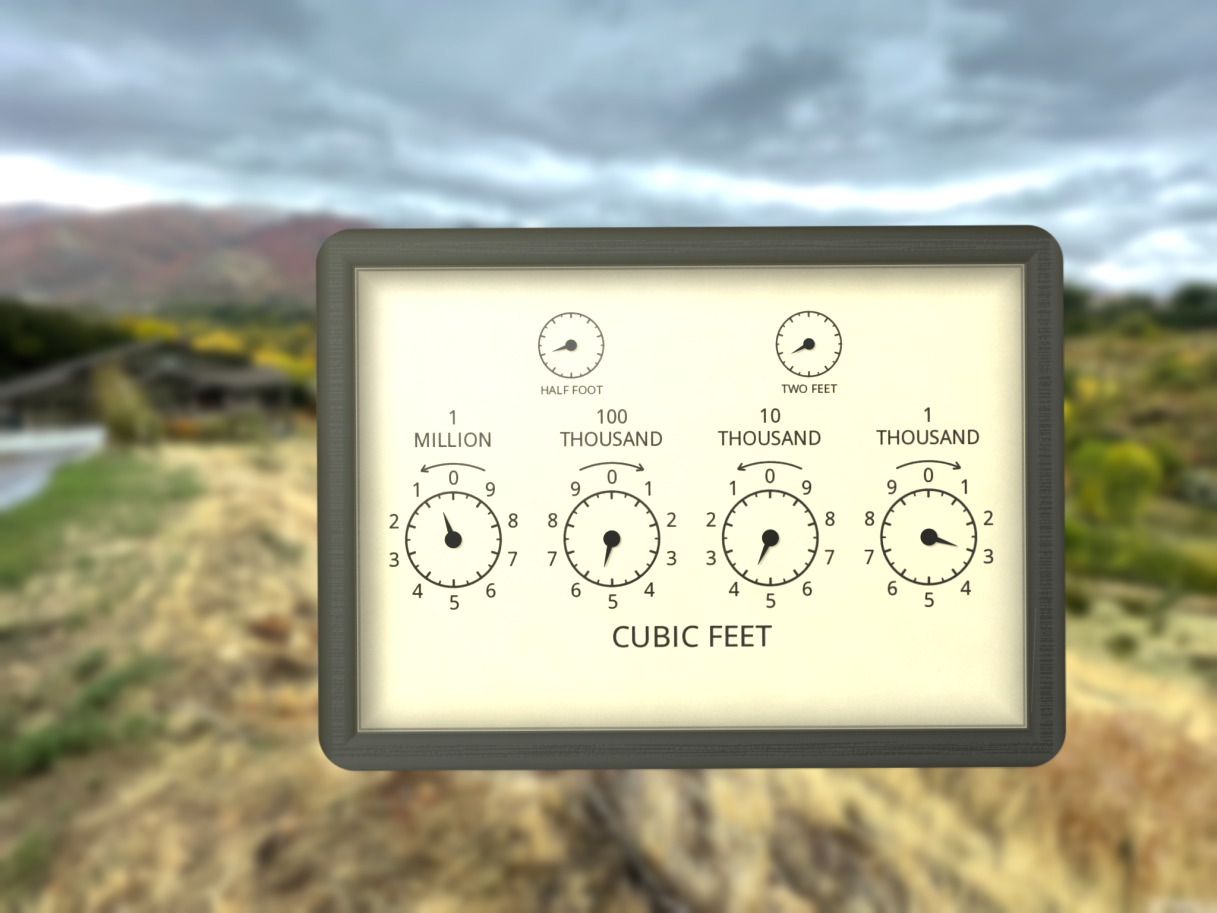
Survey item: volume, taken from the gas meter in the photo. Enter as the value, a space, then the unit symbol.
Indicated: 54300 ft³
